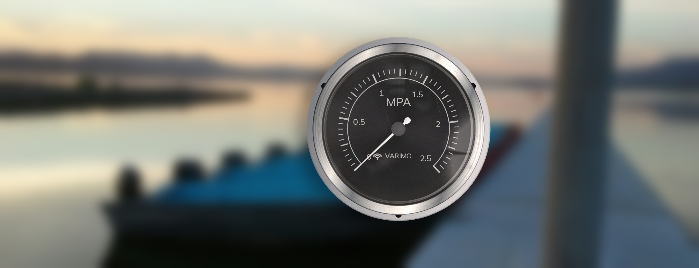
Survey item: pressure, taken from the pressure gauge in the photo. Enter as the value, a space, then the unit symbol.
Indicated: 0 MPa
